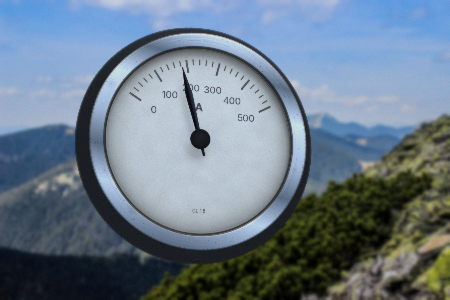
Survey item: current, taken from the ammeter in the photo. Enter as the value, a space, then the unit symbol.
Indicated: 180 A
